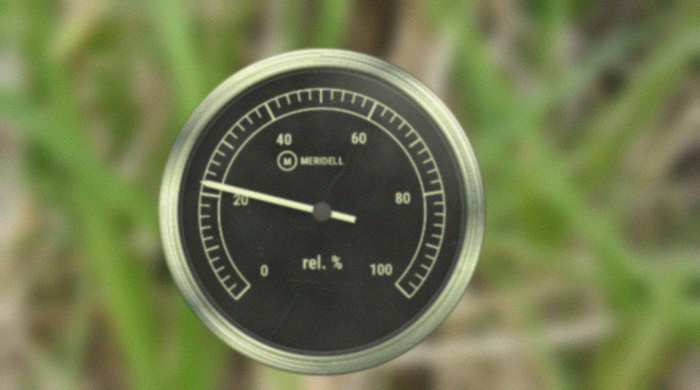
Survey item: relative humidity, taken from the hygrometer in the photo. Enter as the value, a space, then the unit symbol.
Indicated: 22 %
